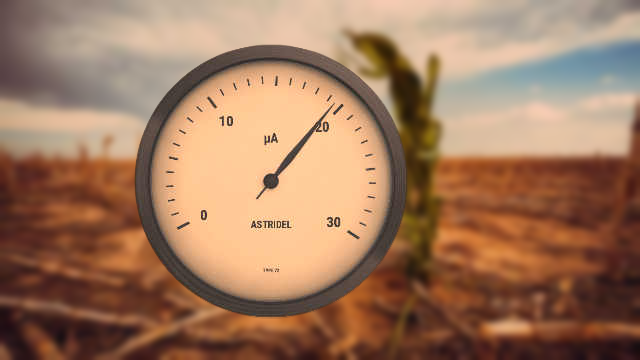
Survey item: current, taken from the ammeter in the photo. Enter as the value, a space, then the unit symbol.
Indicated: 19.5 µA
